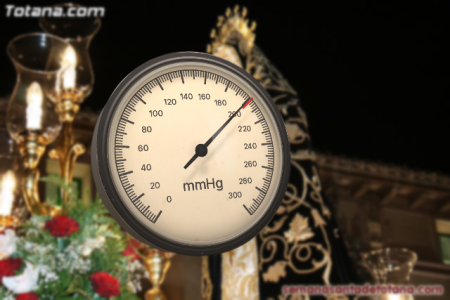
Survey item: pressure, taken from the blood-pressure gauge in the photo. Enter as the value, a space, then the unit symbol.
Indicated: 200 mmHg
